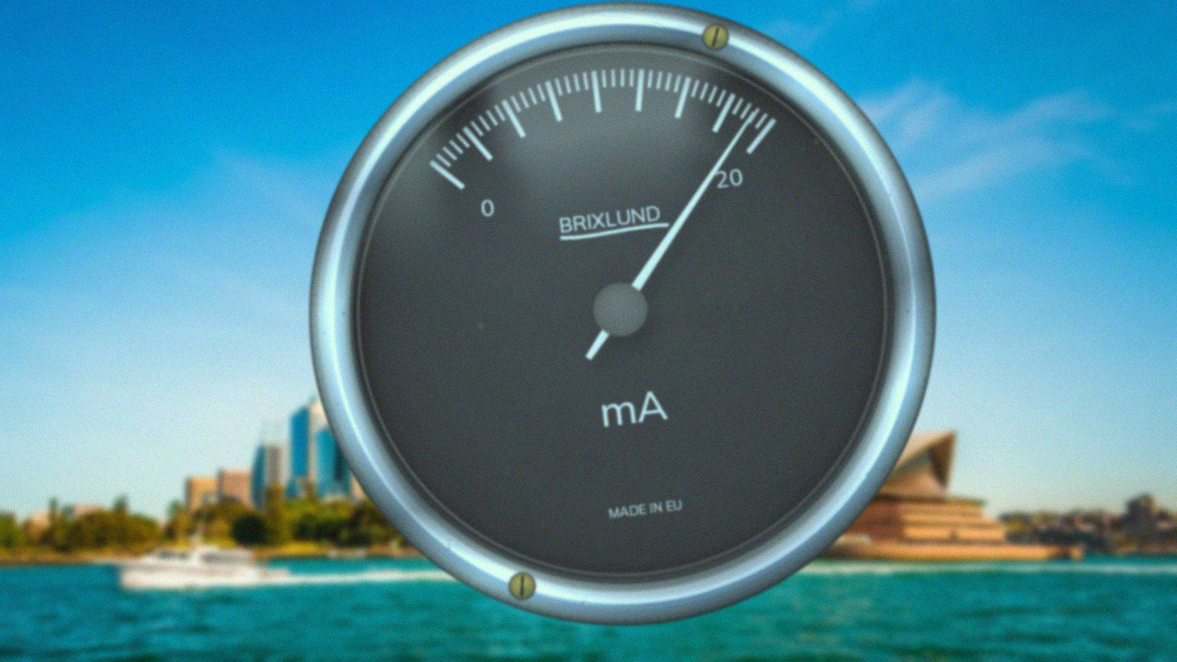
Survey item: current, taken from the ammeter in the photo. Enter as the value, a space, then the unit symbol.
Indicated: 19 mA
